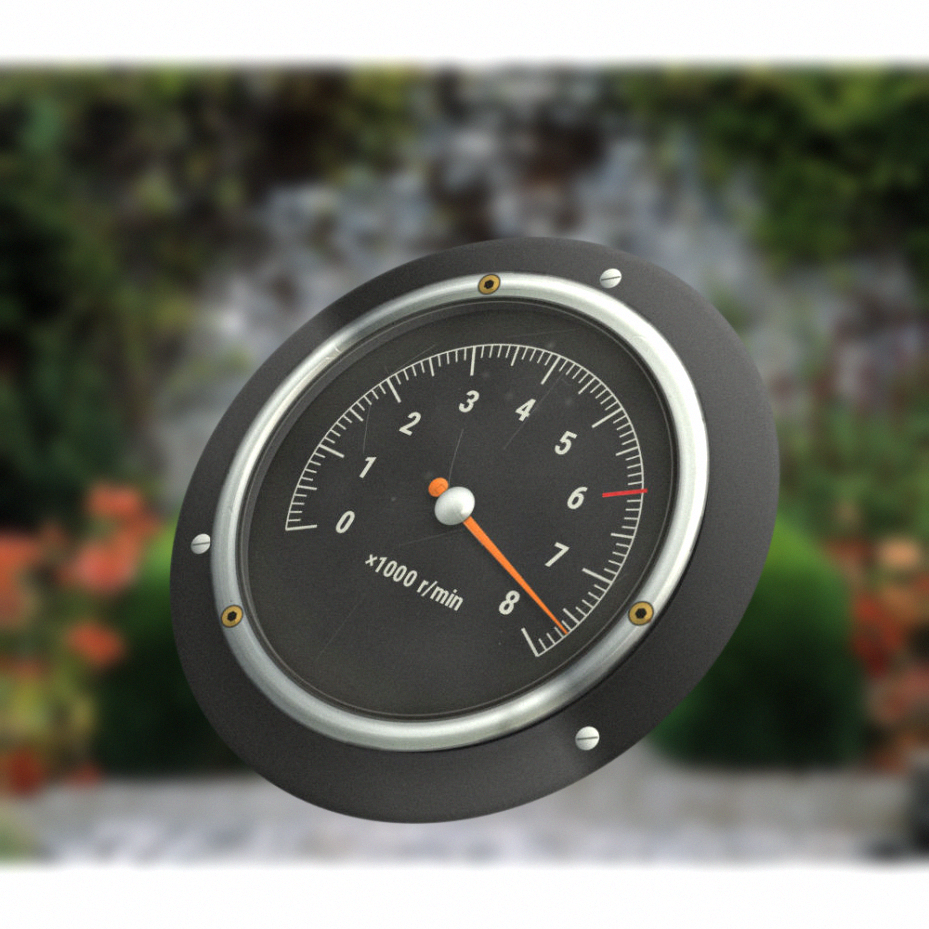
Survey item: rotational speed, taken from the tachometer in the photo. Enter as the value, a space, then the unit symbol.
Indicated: 7650 rpm
